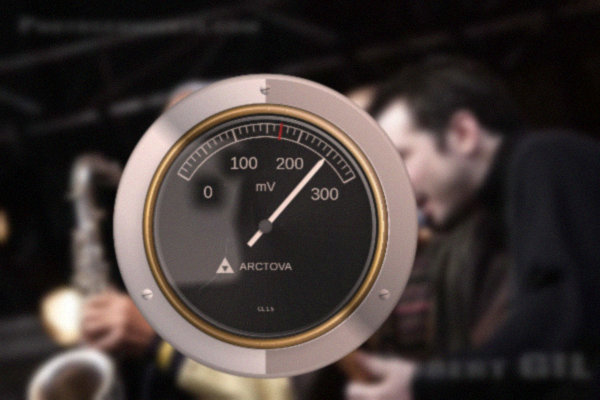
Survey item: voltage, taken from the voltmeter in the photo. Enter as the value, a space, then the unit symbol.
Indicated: 250 mV
